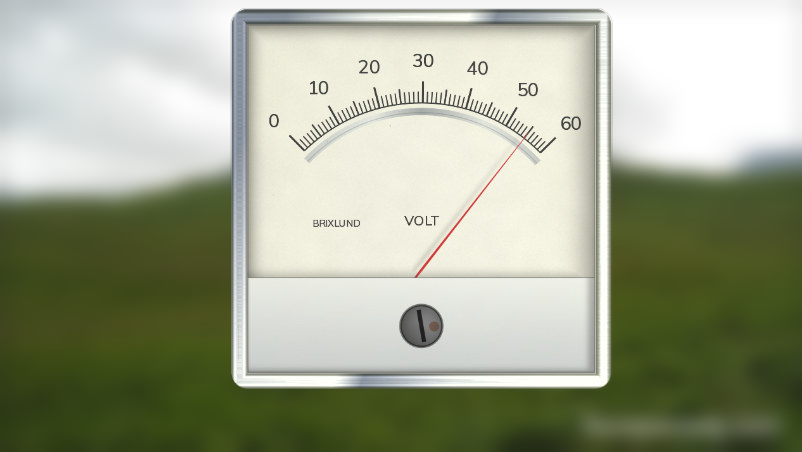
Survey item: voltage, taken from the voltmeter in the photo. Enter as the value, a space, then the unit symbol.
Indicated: 55 V
